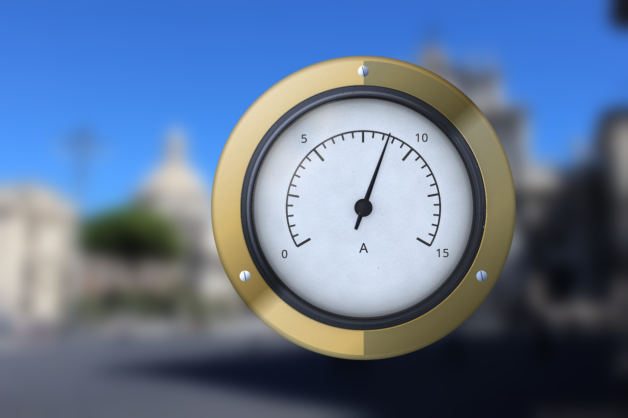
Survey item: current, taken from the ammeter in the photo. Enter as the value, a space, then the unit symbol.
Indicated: 8.75 A
